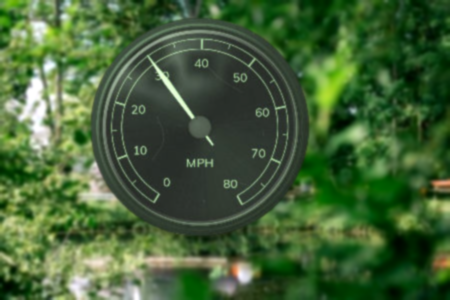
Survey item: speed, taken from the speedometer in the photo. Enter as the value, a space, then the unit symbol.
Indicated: 30 mph
